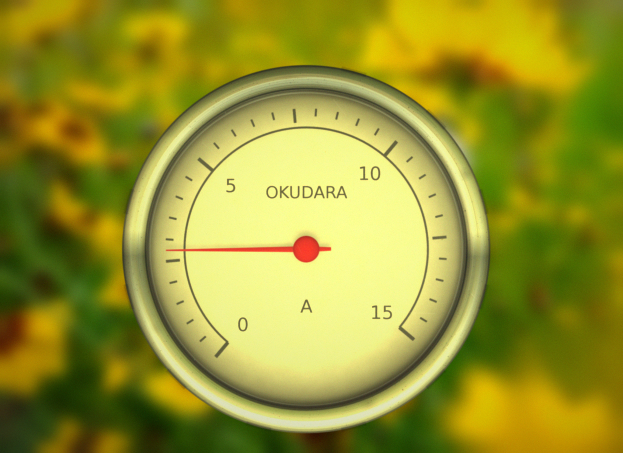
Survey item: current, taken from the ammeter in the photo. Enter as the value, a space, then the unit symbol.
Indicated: 2.75 A
